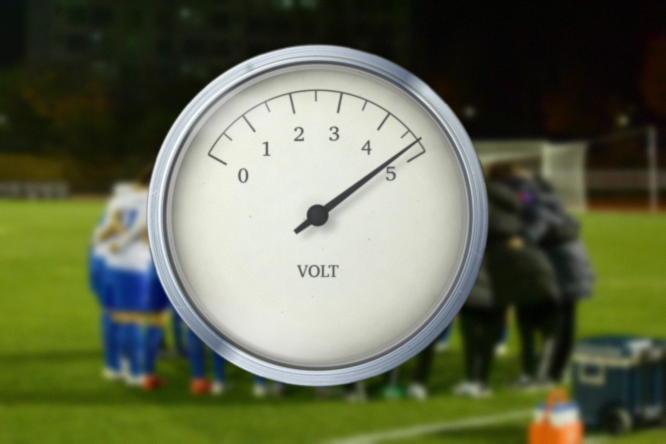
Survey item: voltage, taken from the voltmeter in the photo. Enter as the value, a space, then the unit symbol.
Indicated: 4.75 V
